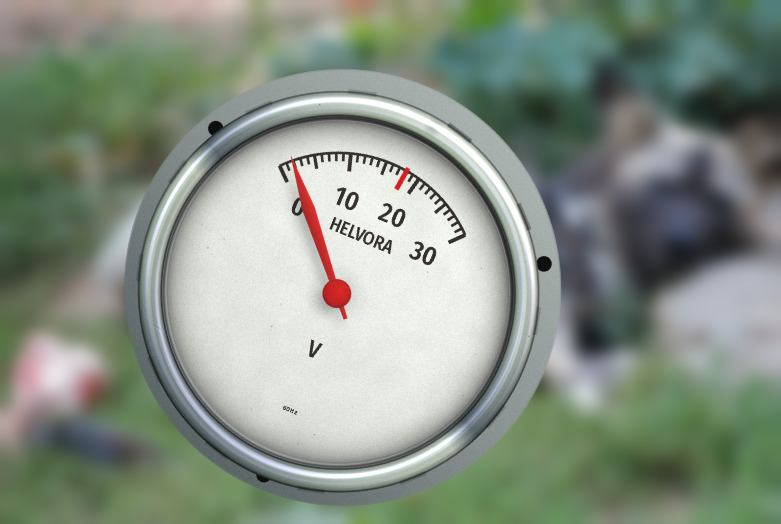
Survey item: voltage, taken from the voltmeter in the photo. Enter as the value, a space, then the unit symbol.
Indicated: 2 V
